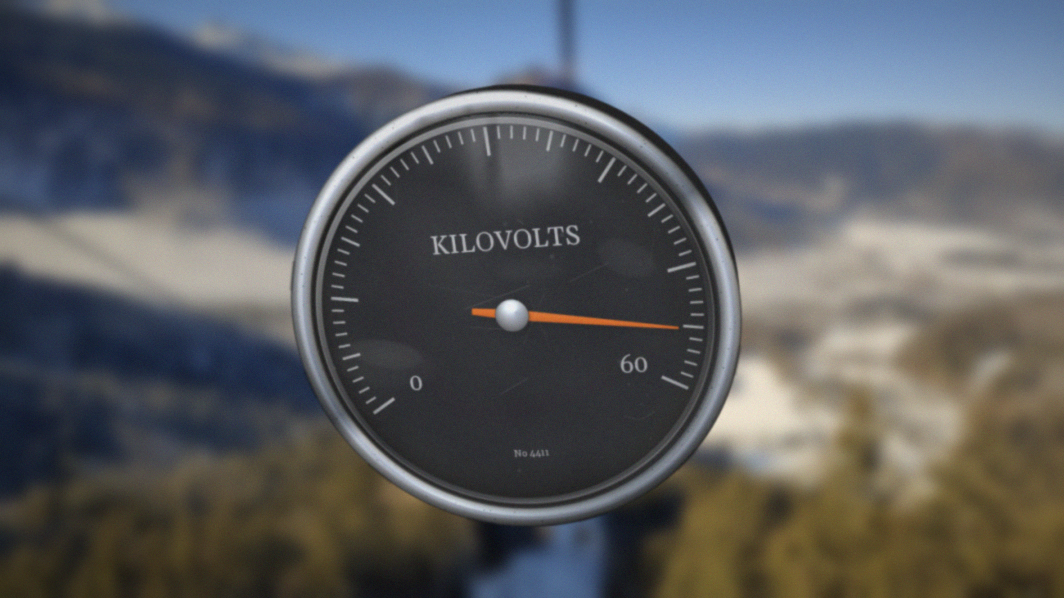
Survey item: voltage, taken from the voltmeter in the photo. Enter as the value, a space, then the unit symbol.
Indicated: 55 kV
